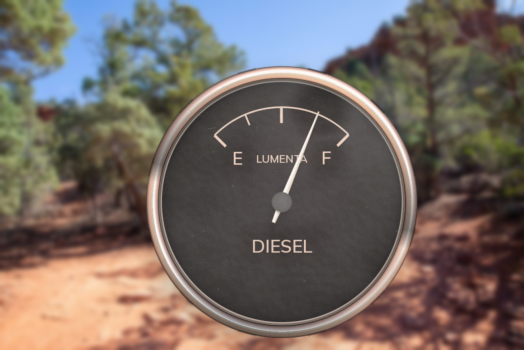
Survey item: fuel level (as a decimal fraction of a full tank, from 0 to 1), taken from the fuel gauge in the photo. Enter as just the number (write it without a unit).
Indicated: 0.75
